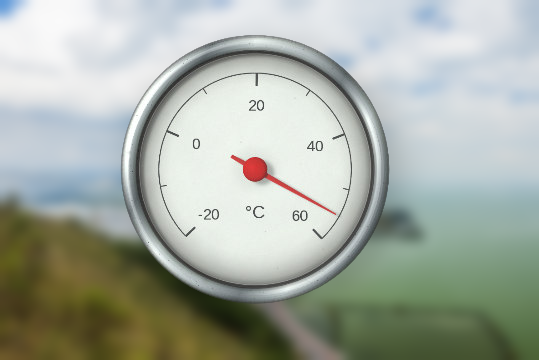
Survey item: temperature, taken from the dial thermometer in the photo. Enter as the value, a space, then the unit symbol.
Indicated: 55 °C
